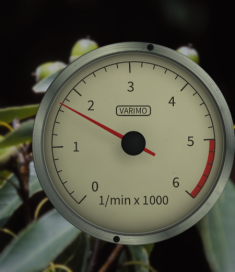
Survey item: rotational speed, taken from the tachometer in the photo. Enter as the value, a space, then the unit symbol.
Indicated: 1700 rpm
